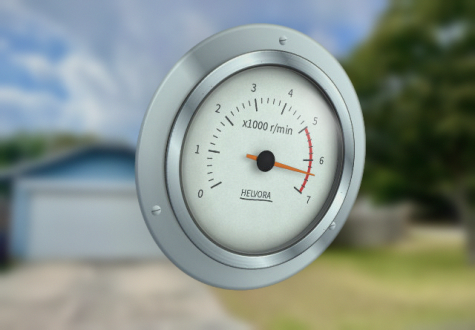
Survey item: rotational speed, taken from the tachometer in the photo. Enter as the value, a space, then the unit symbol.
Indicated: 6400 rpm
